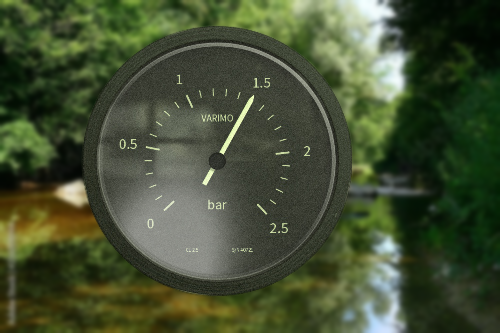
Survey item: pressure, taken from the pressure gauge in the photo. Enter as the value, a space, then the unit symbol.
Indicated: 1.5 bar
